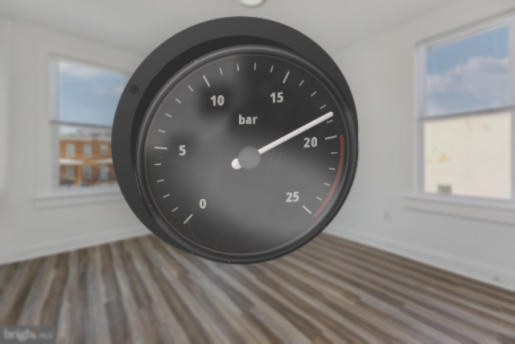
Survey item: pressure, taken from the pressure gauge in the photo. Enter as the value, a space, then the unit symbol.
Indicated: 18.5 bar
